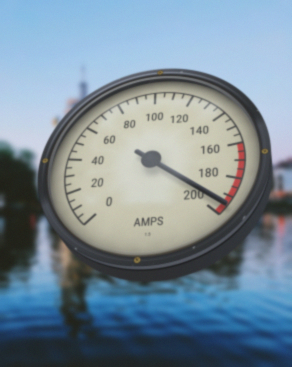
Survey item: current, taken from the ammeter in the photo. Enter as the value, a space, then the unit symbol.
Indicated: 195 A
